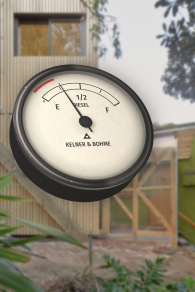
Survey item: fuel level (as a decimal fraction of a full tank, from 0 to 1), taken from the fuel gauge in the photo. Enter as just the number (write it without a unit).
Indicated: 0.25
